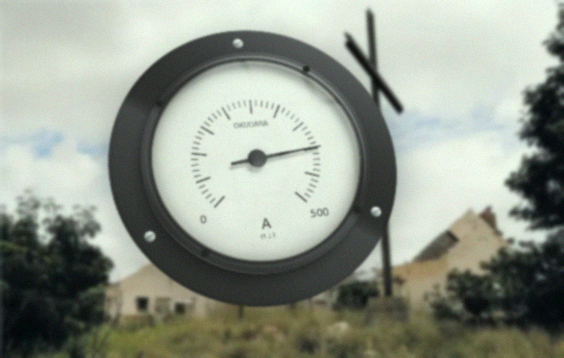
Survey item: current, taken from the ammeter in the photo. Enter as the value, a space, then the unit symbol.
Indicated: 400 A
